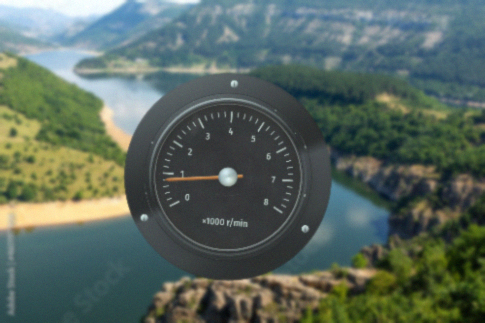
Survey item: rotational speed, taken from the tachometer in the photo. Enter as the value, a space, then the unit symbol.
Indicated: 800 rpm
